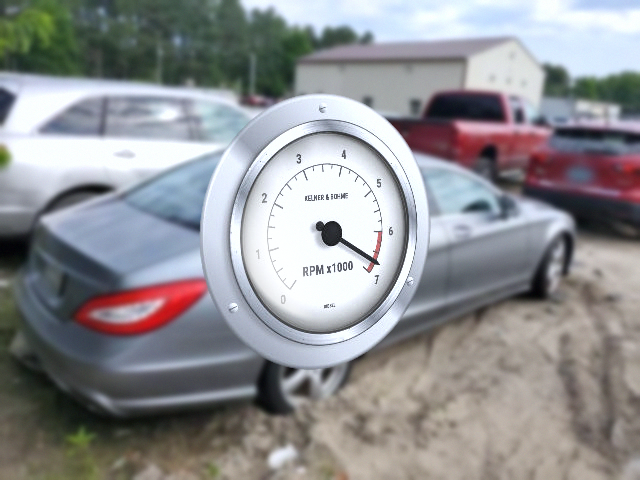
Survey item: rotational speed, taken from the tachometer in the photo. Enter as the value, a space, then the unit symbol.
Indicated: 6750 rpm
